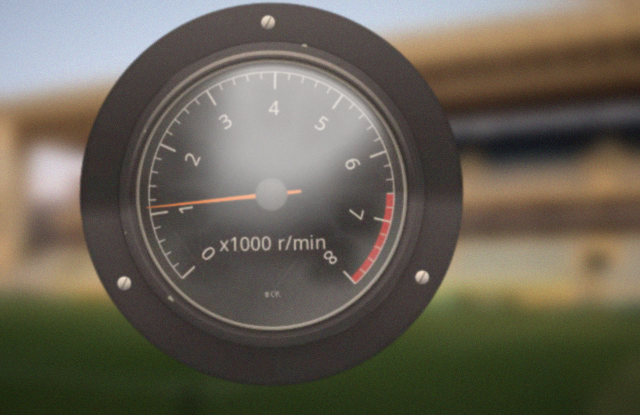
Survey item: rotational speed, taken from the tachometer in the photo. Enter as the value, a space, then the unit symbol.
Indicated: 1100 rpm
